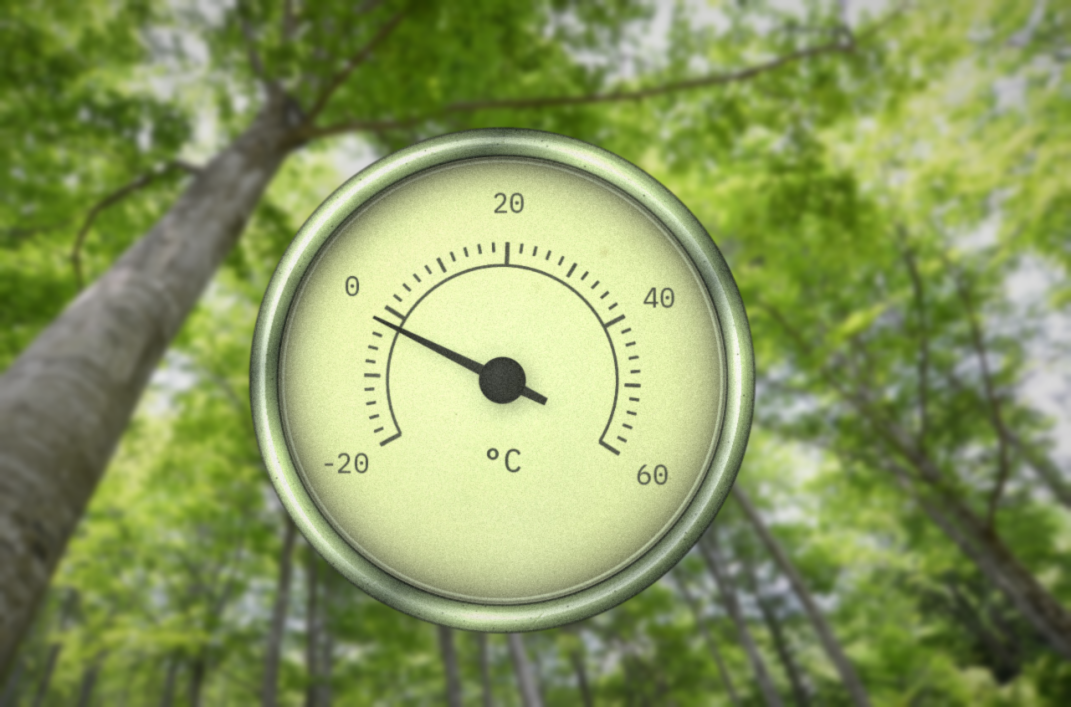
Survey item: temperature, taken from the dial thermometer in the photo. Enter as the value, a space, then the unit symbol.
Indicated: -2 °C
